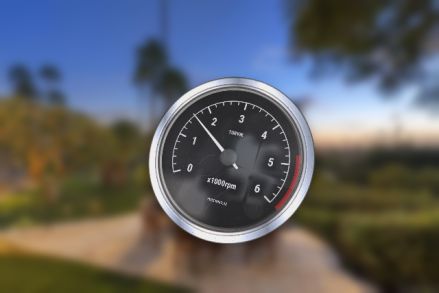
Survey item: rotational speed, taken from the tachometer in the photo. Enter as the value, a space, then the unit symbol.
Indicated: 1600 rpm
